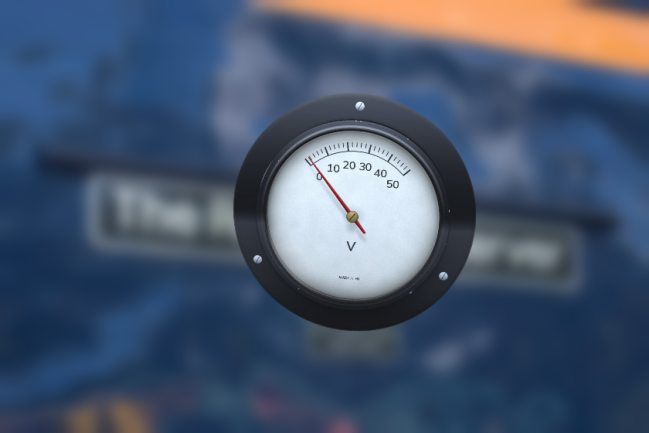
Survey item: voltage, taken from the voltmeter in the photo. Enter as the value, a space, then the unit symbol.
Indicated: 2 V
